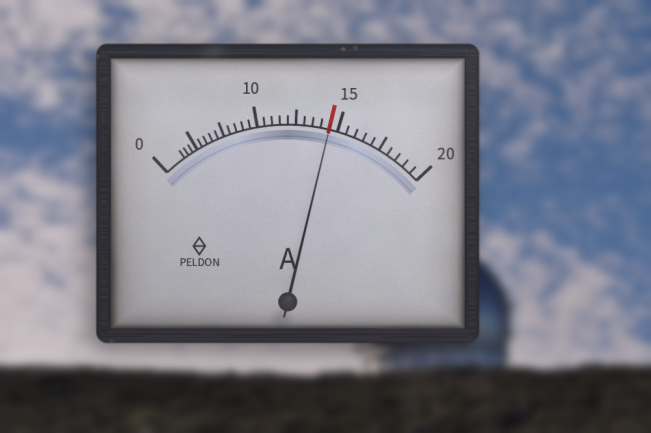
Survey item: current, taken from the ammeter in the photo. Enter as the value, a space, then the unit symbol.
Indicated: 14.5 A
